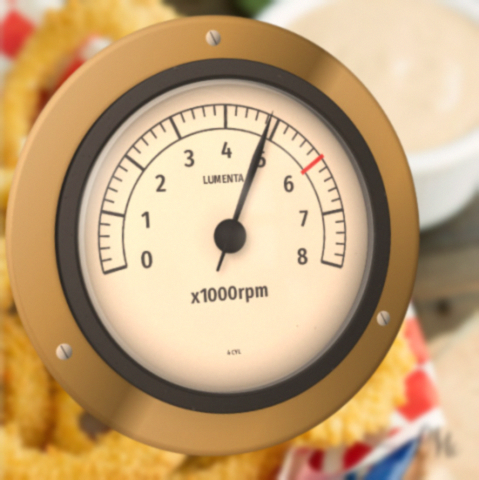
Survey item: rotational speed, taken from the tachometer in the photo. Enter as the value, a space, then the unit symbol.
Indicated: 4800 rpm
